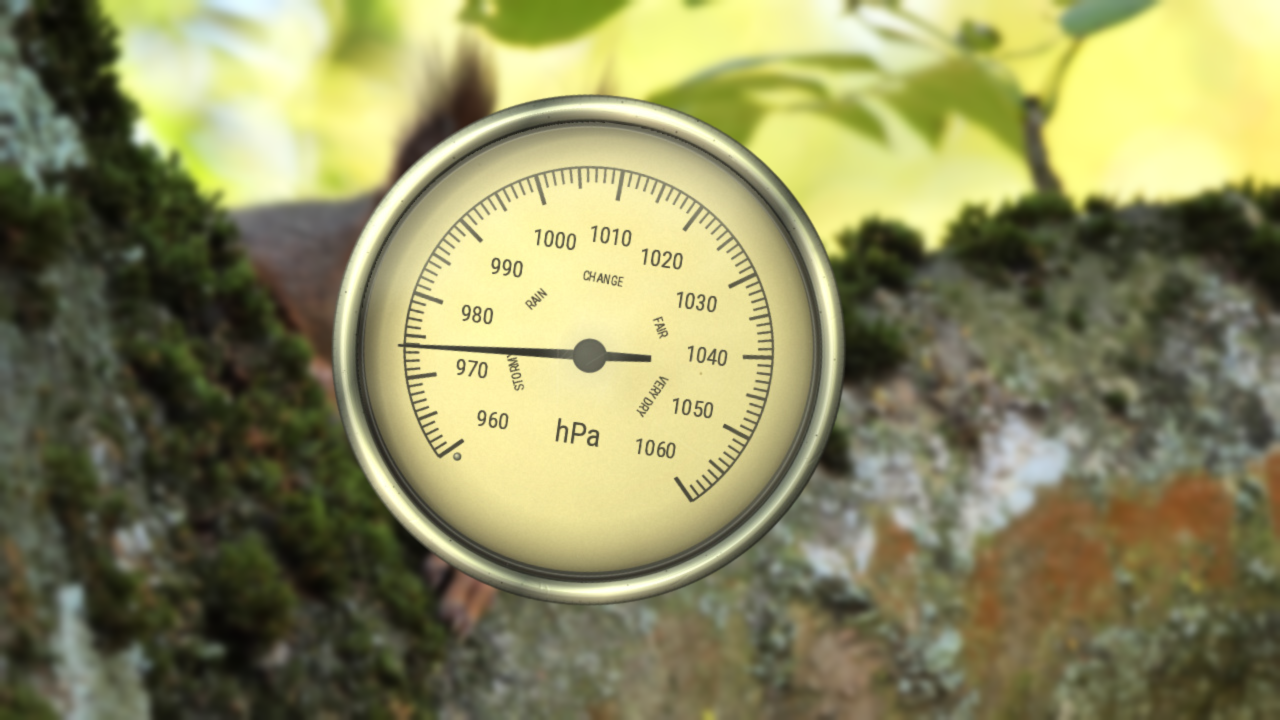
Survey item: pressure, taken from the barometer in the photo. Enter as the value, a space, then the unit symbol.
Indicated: 974 hPa
